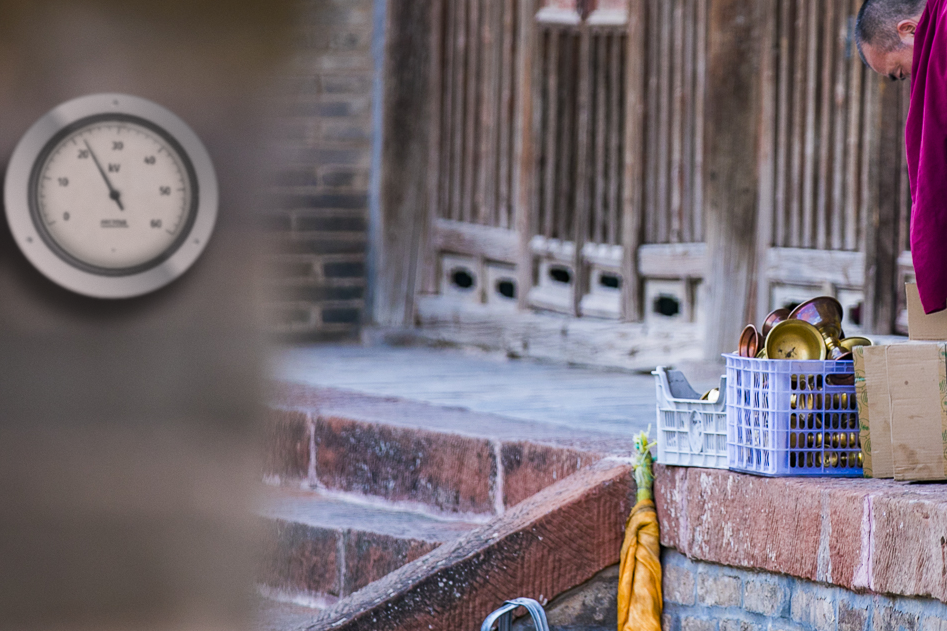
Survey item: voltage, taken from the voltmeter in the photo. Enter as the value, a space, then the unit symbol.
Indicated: 22 kV
